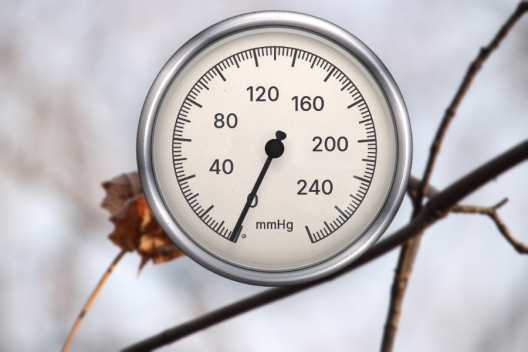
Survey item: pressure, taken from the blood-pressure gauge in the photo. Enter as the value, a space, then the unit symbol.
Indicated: 2 mmHg
